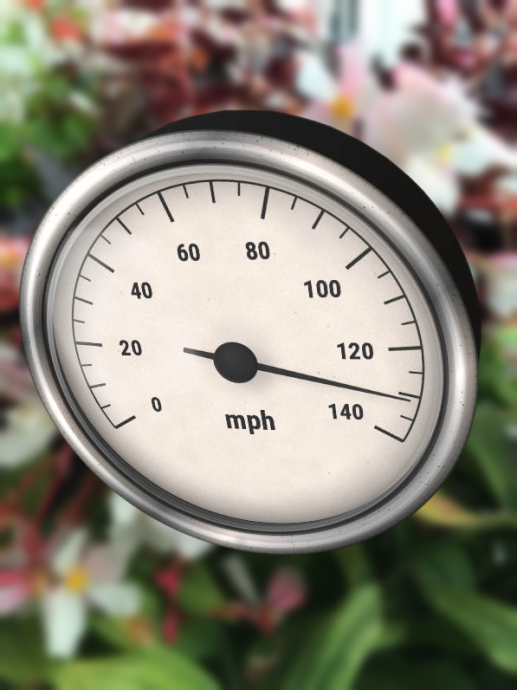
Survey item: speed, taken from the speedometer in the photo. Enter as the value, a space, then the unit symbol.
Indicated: 130 mph
